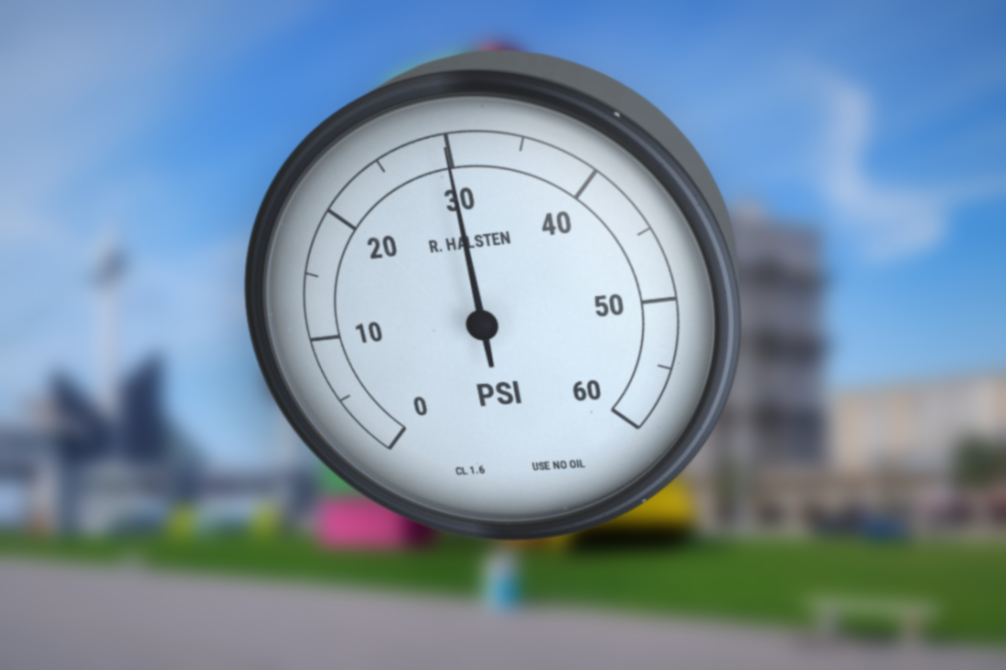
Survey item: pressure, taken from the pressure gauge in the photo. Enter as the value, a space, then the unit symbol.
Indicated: 30 psi
